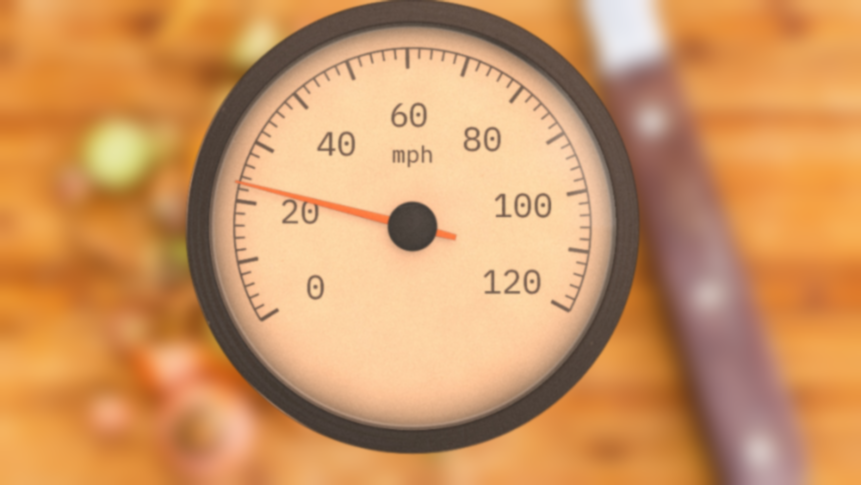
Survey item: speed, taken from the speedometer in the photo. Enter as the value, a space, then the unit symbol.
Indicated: 23 mph
